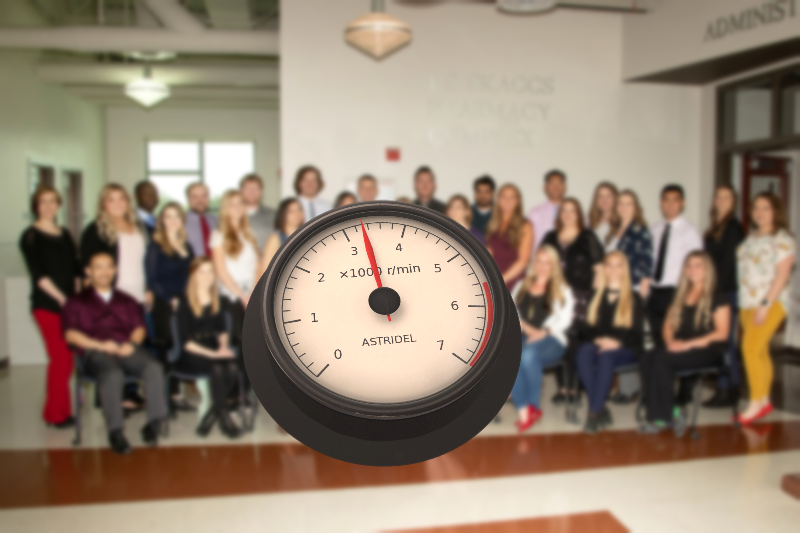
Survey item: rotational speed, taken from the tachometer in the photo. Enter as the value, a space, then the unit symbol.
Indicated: 3300 rpm
